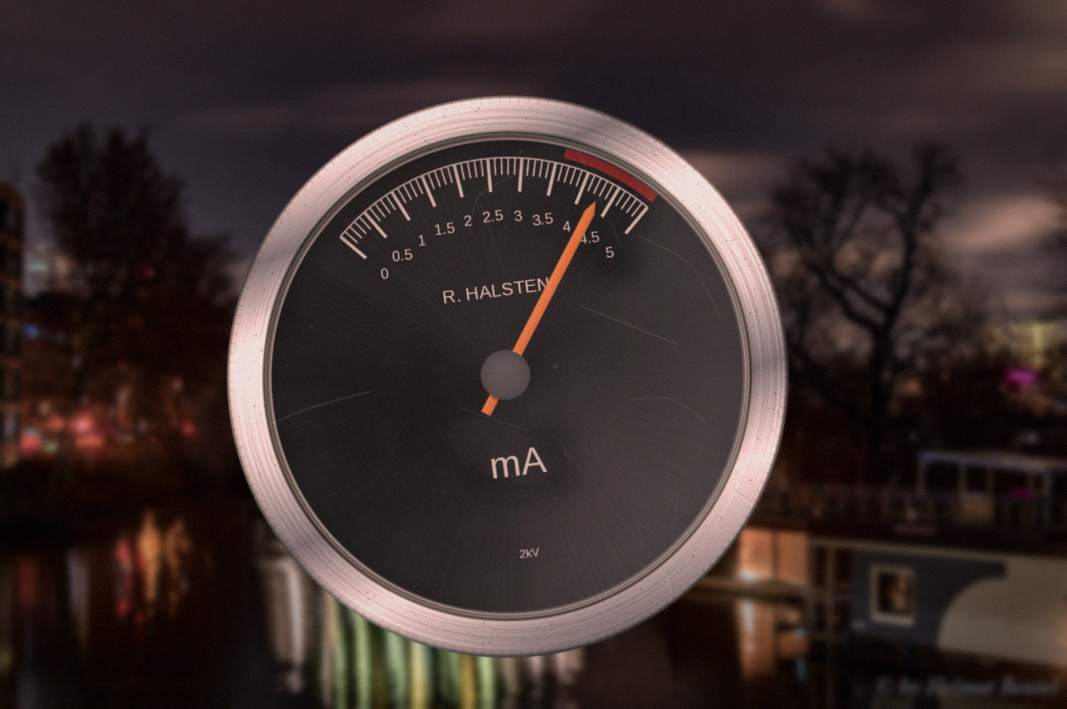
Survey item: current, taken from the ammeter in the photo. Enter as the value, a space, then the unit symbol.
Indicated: 4.3 mA
